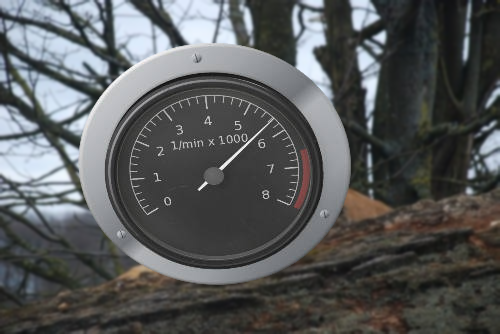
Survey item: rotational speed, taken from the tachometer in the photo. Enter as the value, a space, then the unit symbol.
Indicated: 5600 rpm
